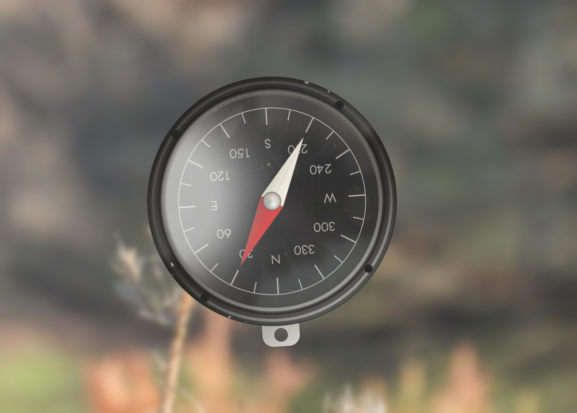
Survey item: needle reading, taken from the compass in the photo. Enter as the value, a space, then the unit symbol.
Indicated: 30 °
